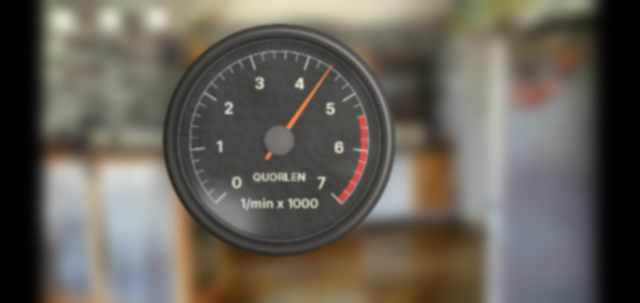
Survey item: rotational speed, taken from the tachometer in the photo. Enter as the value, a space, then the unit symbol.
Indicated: 4400 rpm
